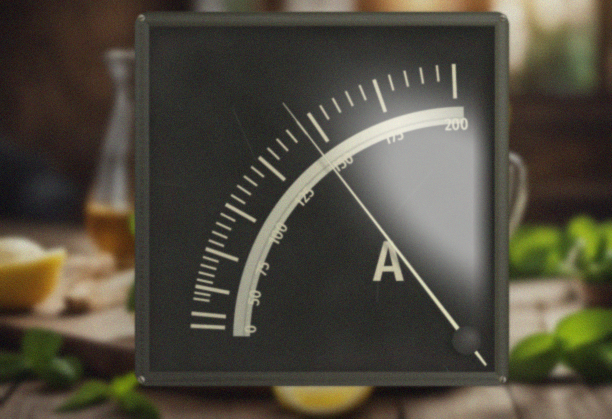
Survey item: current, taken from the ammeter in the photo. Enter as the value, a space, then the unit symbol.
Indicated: 145 A
